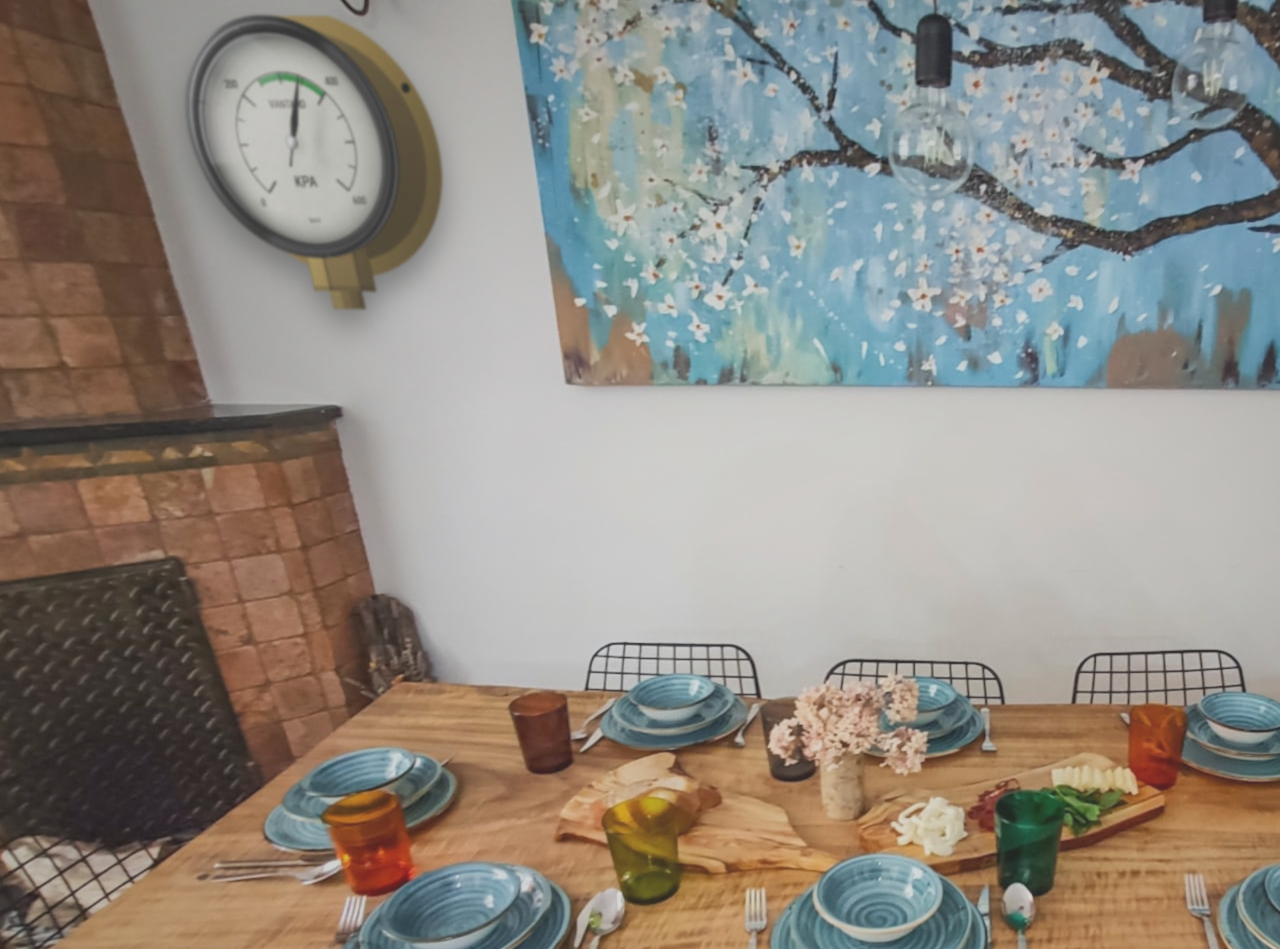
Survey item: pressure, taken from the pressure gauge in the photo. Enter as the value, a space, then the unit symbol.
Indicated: 350 kPa
